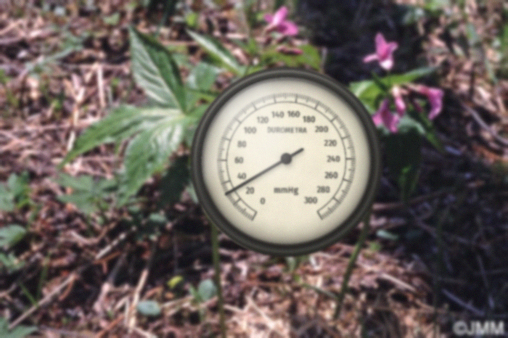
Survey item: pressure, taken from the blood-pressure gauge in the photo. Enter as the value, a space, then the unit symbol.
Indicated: 30 mmHg
